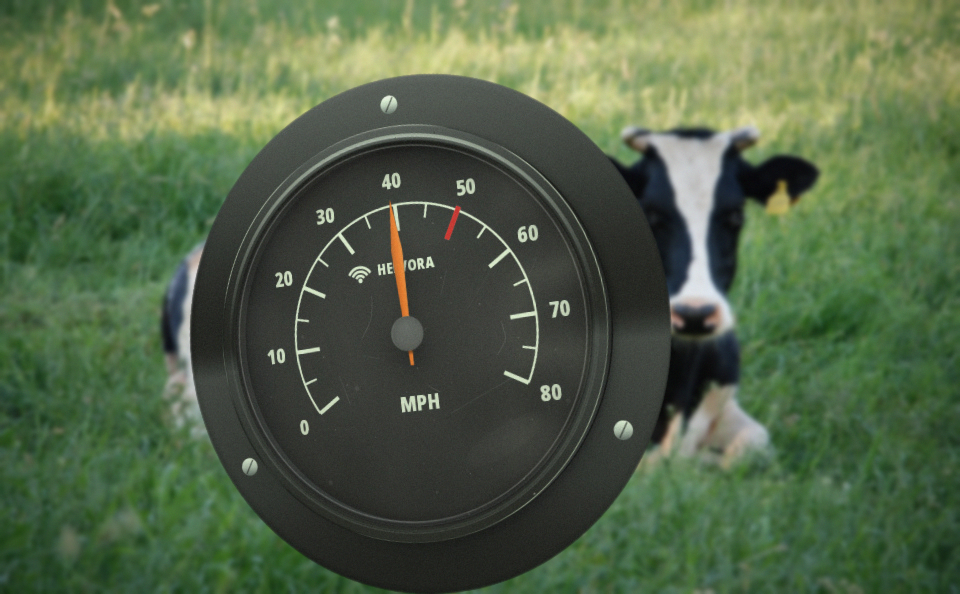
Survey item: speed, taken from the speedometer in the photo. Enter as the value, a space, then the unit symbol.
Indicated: 40 mph
